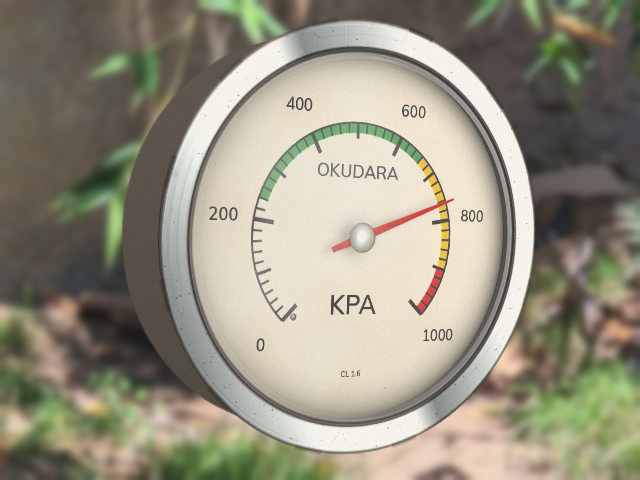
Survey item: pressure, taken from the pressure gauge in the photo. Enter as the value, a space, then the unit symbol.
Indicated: 760 kPa
